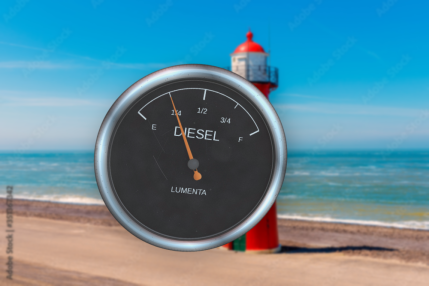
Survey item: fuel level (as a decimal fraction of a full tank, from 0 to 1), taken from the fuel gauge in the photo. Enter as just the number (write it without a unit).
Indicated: 0.25
